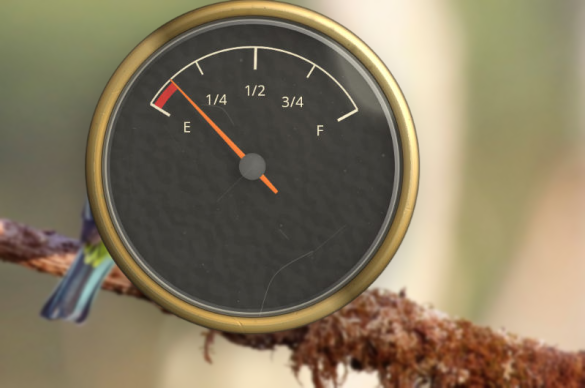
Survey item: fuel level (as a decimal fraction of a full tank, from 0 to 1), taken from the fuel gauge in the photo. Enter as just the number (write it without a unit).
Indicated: 0.125
